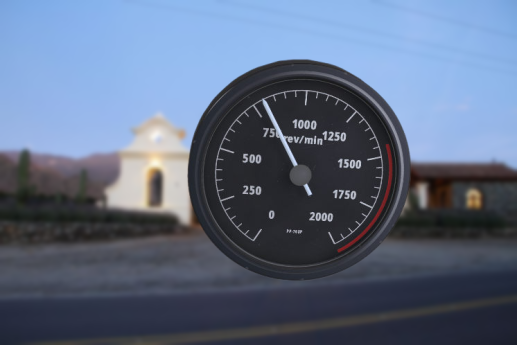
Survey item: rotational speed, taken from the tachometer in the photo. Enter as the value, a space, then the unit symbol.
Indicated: 800 rpm
